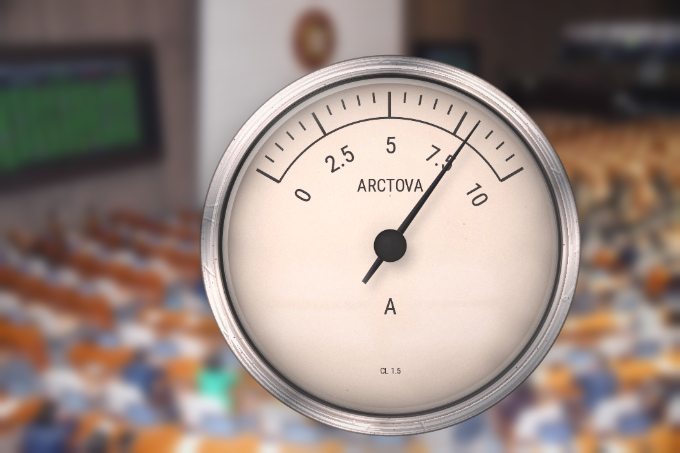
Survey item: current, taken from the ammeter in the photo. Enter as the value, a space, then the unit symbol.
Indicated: 8 A
